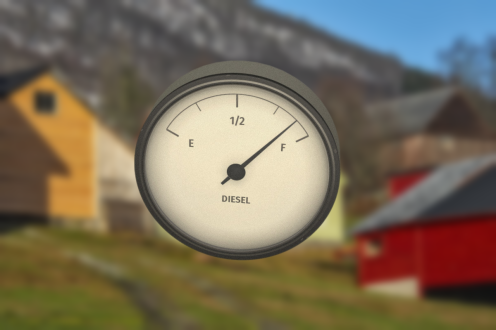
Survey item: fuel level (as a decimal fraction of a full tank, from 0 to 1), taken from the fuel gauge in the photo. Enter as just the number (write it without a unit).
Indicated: 0.875
